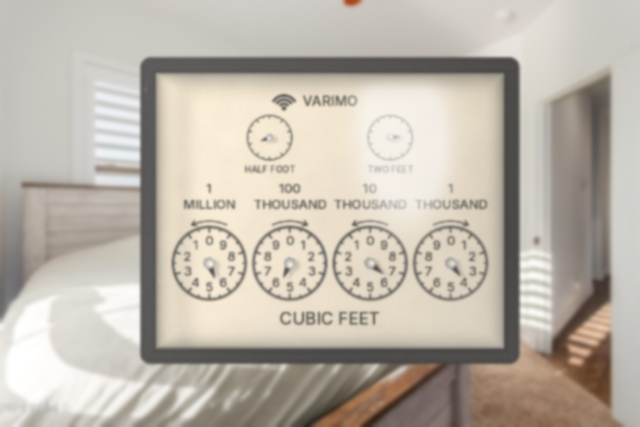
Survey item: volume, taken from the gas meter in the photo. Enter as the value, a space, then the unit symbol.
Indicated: 556400 ft³
